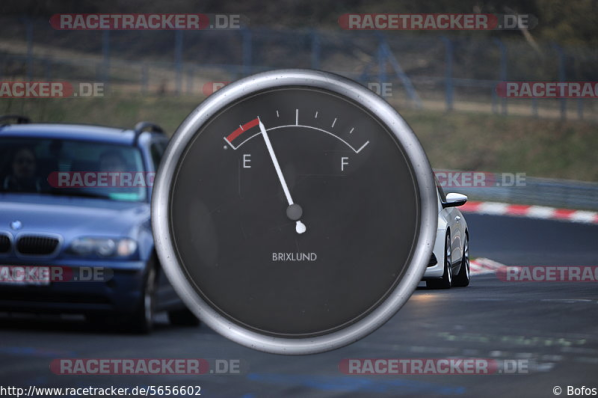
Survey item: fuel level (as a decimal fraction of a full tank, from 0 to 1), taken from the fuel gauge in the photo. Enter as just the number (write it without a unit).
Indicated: 0.25
